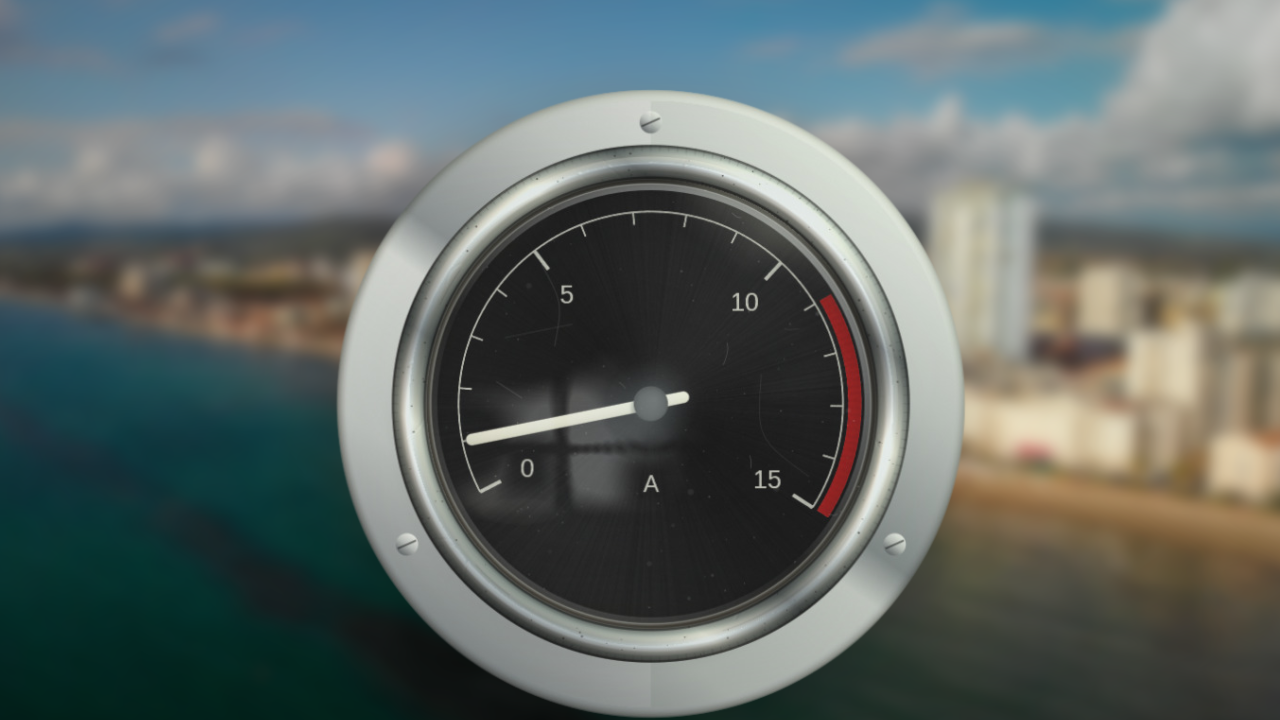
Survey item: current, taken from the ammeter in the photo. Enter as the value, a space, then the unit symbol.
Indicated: 1 A
